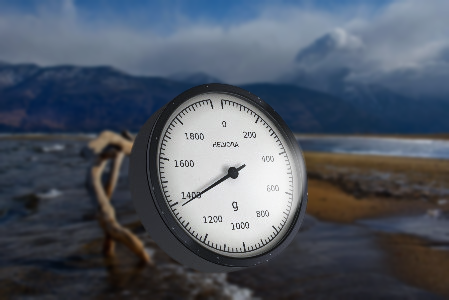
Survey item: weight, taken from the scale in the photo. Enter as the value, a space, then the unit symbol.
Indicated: 1380 g
